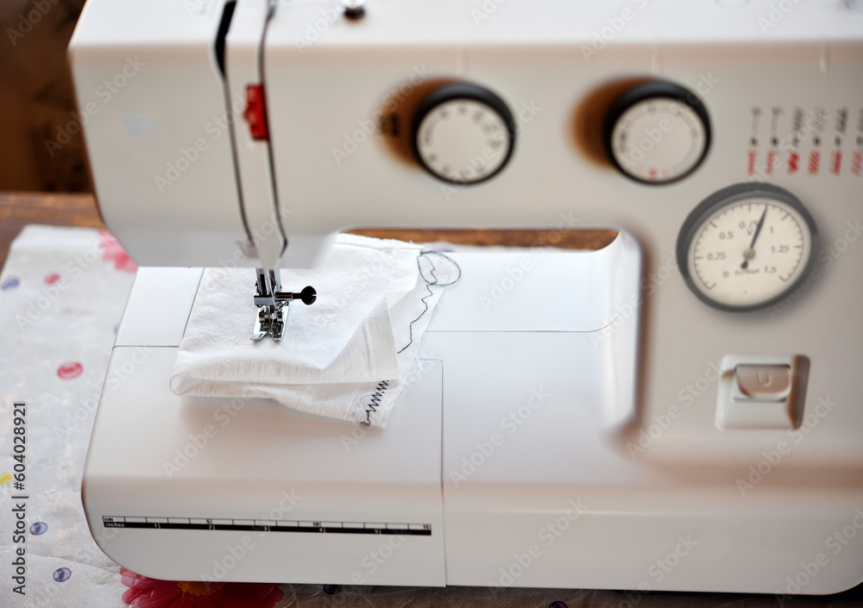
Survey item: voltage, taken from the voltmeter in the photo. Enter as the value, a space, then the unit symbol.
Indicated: 0.85 V
